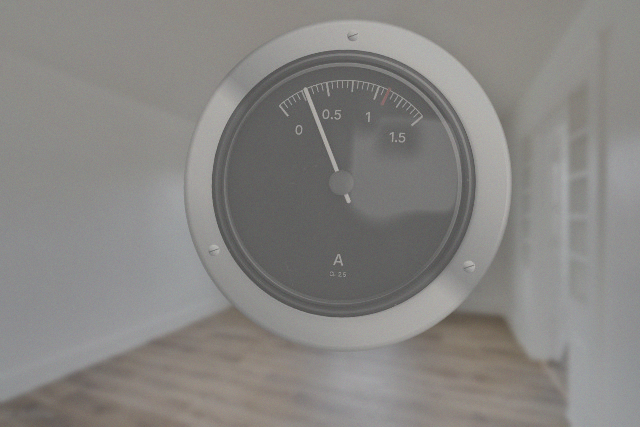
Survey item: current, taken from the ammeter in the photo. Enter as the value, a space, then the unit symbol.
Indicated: 0.3 A
